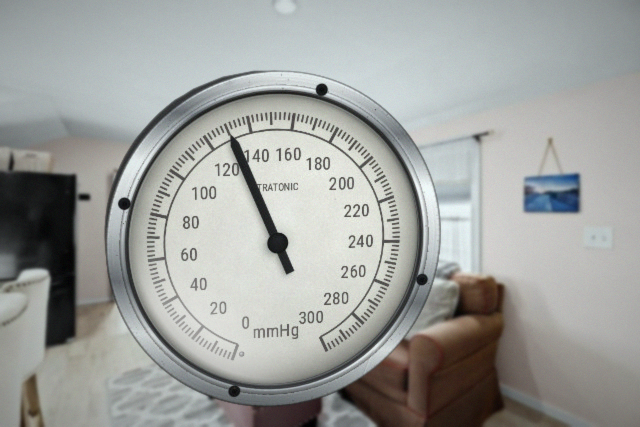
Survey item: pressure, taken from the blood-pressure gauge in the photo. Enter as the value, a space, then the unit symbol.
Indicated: 130 mmHg
